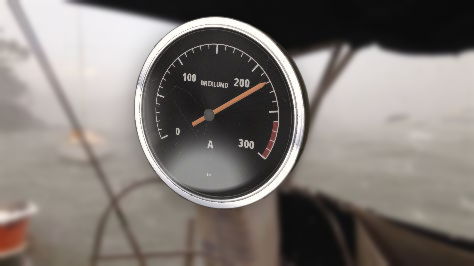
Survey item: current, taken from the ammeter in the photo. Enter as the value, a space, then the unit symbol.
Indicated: 220 A
